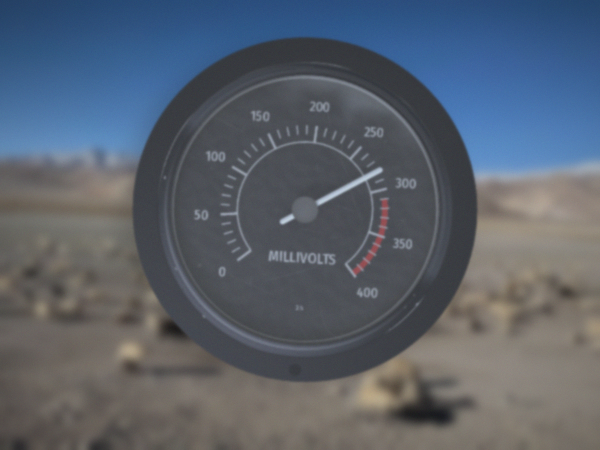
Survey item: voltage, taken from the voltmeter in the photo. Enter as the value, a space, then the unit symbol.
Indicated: 280 mV
